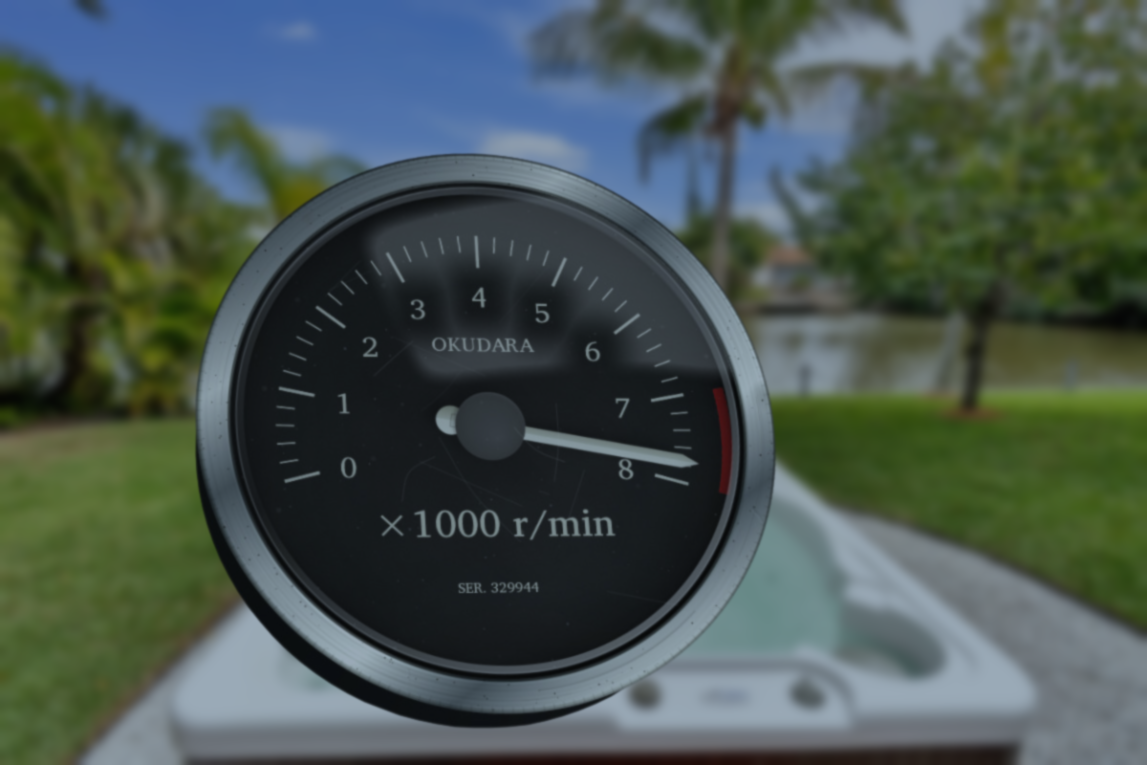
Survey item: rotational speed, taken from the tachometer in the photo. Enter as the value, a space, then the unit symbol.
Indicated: 7800 rpm
